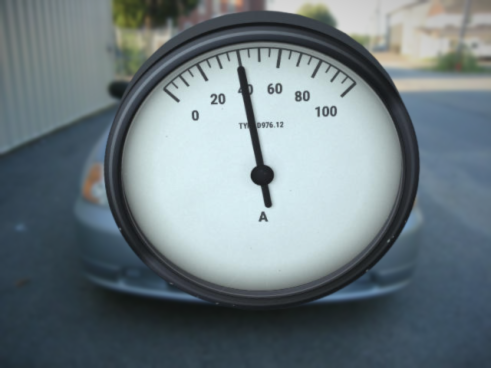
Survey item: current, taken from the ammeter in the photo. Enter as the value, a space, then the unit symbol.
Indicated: 40 A
